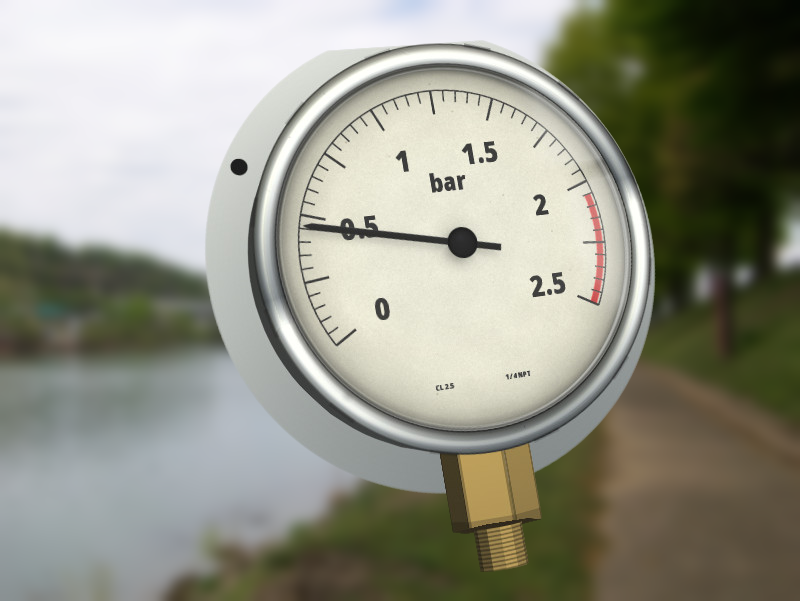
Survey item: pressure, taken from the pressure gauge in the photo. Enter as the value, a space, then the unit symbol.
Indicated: 0.45 bar
